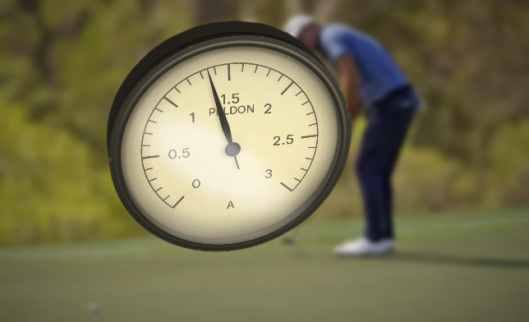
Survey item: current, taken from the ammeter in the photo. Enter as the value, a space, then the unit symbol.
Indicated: 1.35 A
